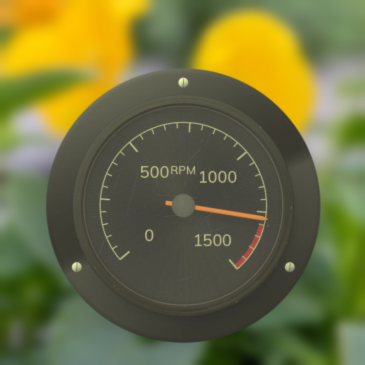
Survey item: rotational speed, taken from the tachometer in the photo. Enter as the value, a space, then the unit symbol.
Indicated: 1275 rpm
